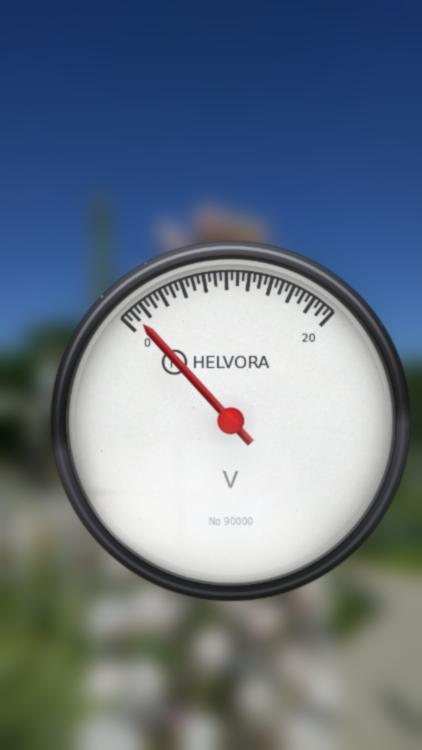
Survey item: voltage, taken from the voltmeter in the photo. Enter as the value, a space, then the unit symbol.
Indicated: 1 V
